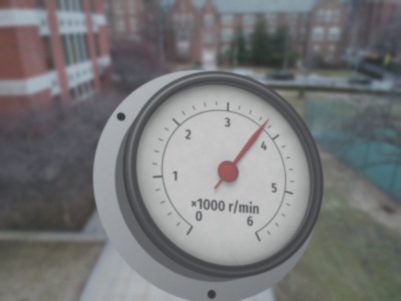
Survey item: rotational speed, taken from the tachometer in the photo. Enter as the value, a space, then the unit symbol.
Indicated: 3700 rpm
